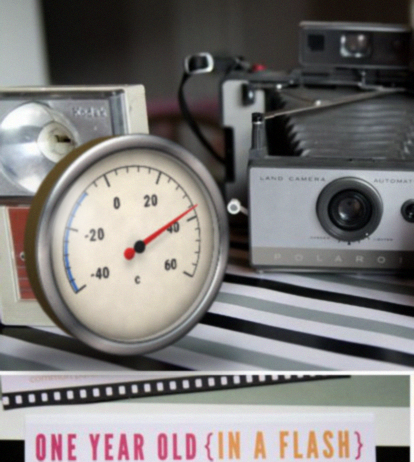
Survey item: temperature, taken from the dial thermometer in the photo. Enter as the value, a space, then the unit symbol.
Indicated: 36 °C
